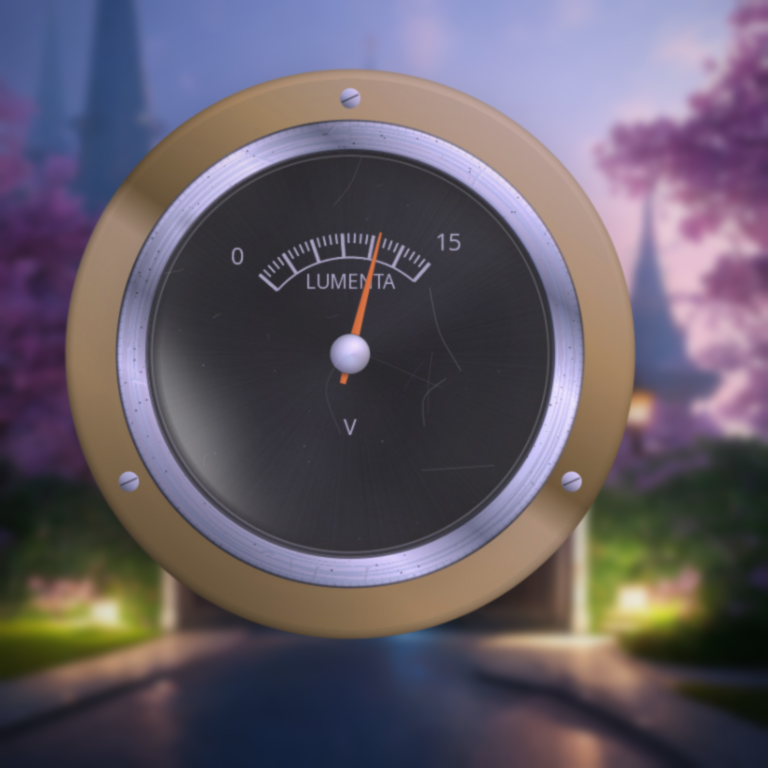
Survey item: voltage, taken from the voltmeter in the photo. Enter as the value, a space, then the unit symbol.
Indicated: 10.5 V
